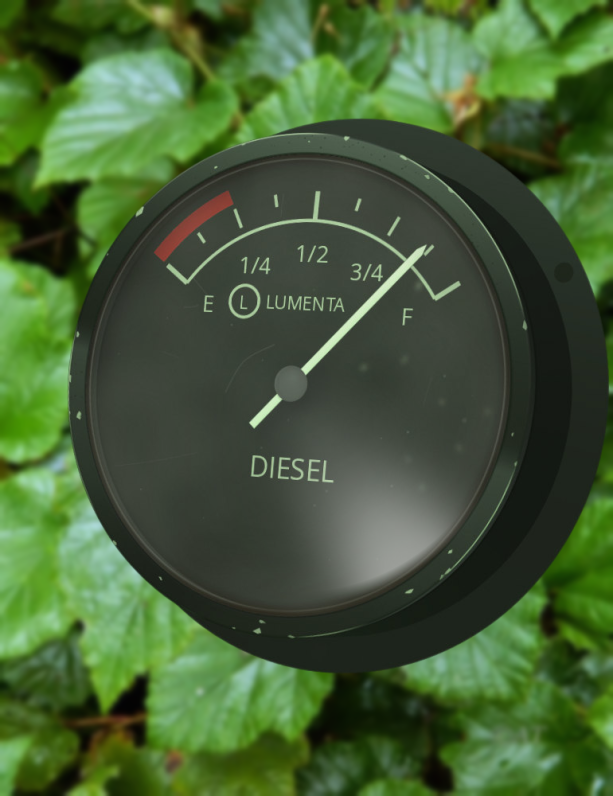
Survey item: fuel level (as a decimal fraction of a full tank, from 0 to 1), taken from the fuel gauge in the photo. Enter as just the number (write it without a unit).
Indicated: 0.875
